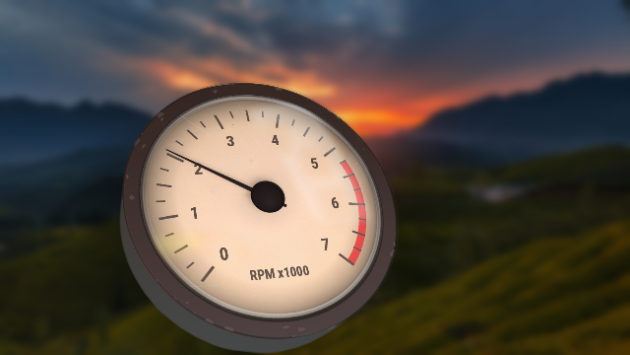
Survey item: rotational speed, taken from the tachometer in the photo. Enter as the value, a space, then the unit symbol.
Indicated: 2000 rpm
